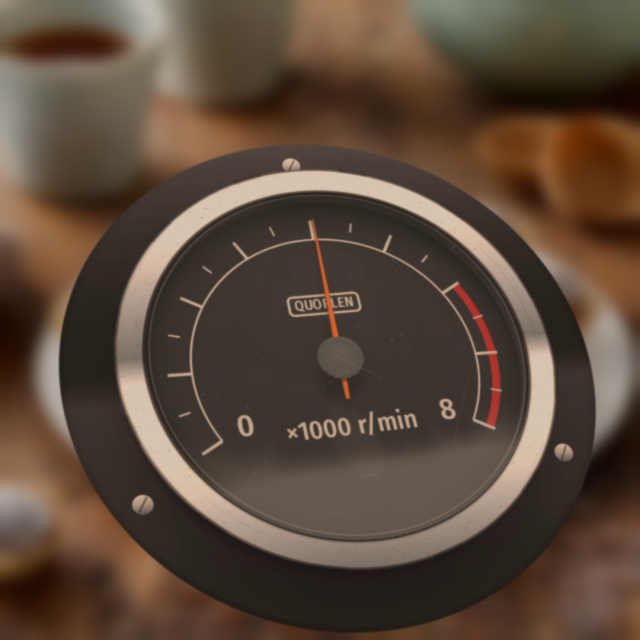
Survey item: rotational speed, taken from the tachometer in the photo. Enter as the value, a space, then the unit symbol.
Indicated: 4000 rpm
